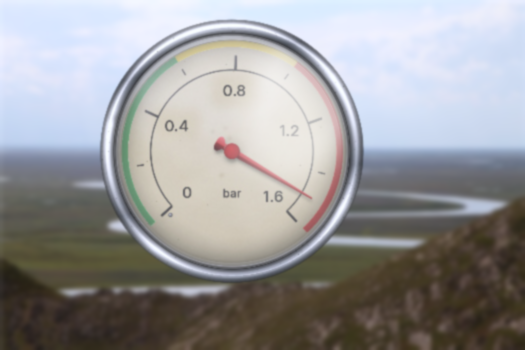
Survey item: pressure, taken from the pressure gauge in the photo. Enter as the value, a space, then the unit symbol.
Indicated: 1.5 bar
